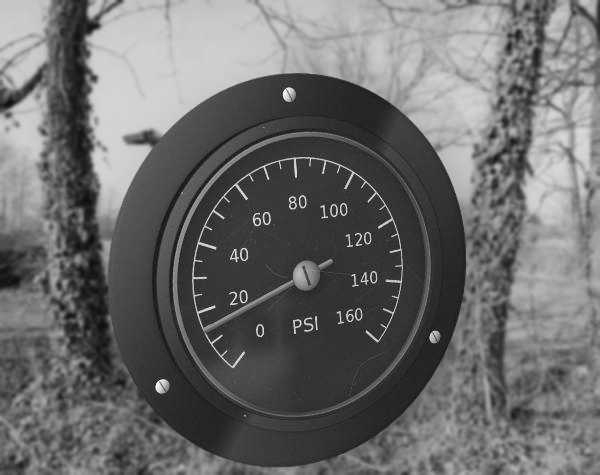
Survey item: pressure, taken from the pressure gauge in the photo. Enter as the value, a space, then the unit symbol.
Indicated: 15 psi
